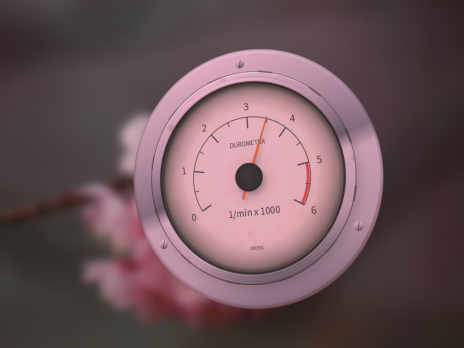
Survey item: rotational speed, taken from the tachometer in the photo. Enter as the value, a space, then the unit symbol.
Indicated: 3500 rpm
